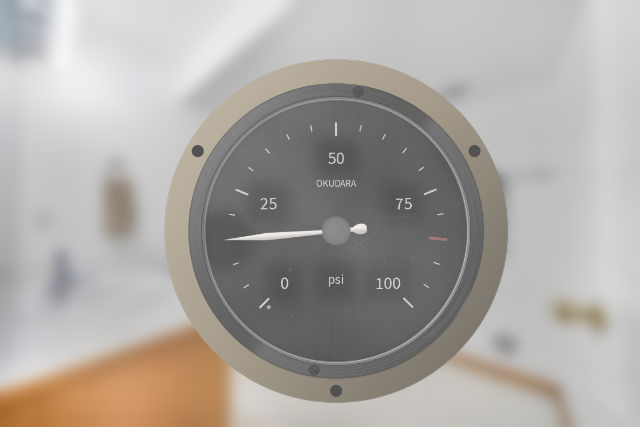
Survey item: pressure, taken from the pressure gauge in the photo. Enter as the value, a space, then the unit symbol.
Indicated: 15 psi
